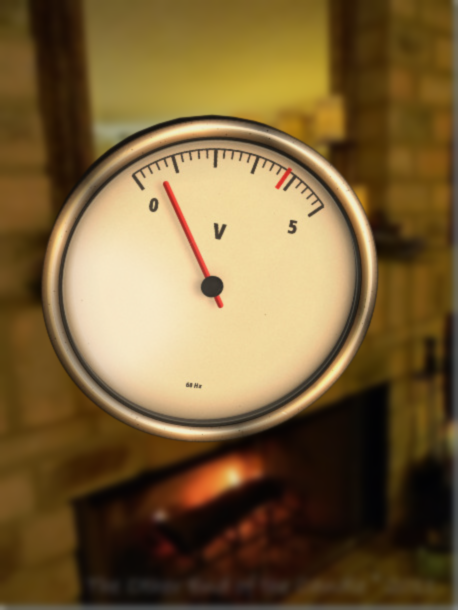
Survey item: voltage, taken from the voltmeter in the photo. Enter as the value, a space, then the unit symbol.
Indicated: 0.6 V
